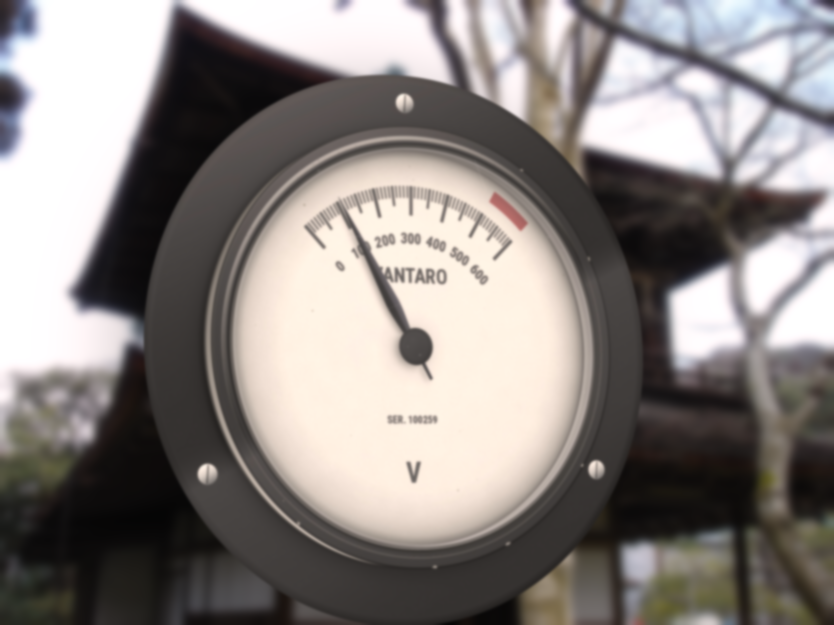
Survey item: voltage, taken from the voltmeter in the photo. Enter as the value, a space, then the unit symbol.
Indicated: 100 V
